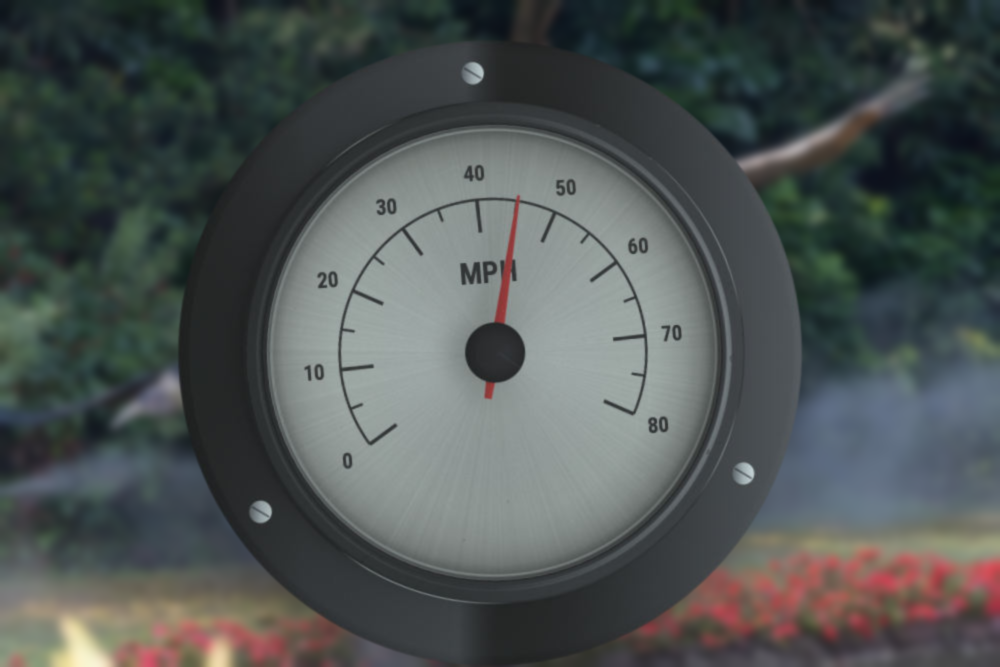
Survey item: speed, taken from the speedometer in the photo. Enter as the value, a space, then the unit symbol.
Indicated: 45 mph
